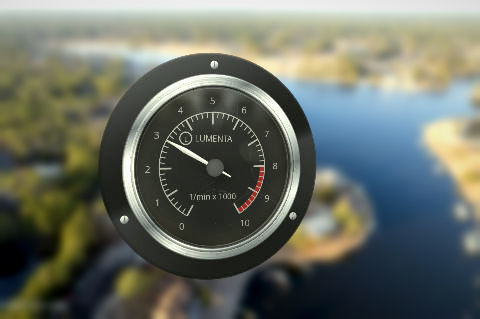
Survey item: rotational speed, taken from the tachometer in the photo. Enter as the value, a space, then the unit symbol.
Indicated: 3000 rpm
